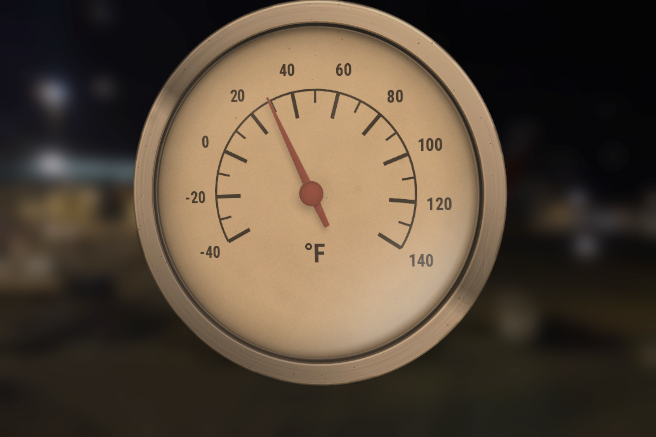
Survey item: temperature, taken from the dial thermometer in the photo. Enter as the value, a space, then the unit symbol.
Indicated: 30 °F
